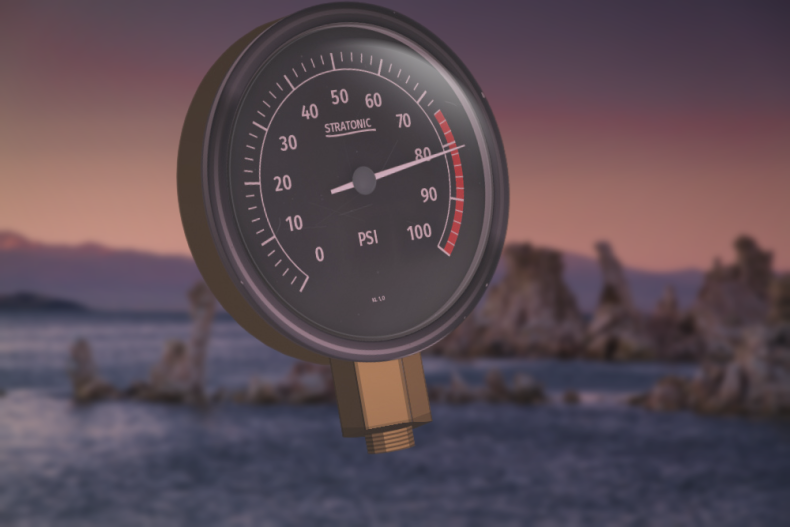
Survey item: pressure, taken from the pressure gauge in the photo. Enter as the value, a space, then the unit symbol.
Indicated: 81 psi
